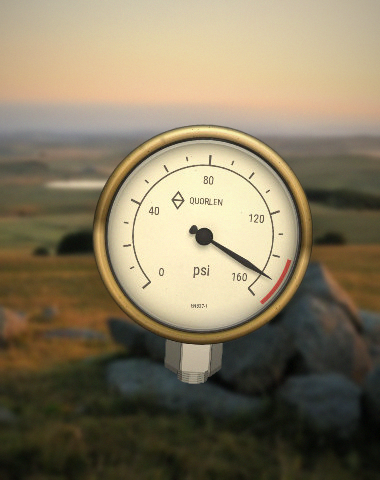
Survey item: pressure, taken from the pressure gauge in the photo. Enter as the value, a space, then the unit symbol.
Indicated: 150 psi
